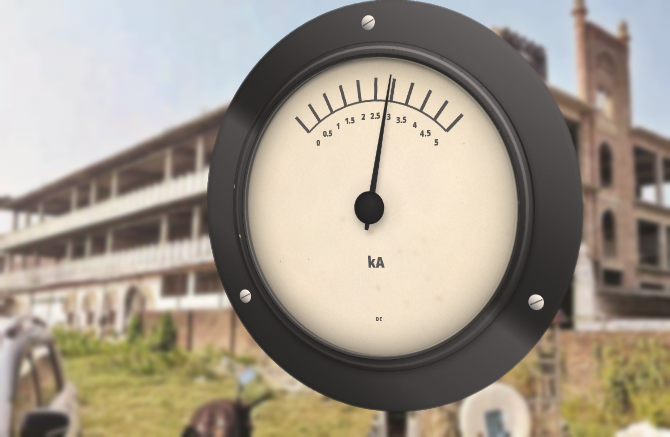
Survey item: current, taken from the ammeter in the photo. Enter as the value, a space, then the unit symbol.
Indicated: 3 kA
